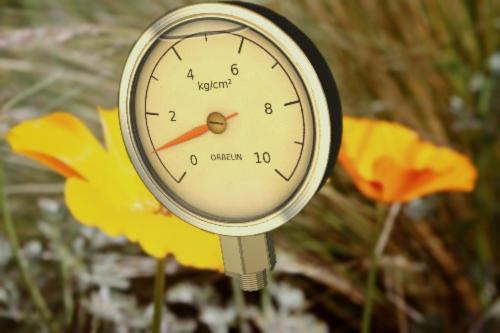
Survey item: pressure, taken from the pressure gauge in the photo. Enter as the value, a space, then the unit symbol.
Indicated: 1 kg/cm²
